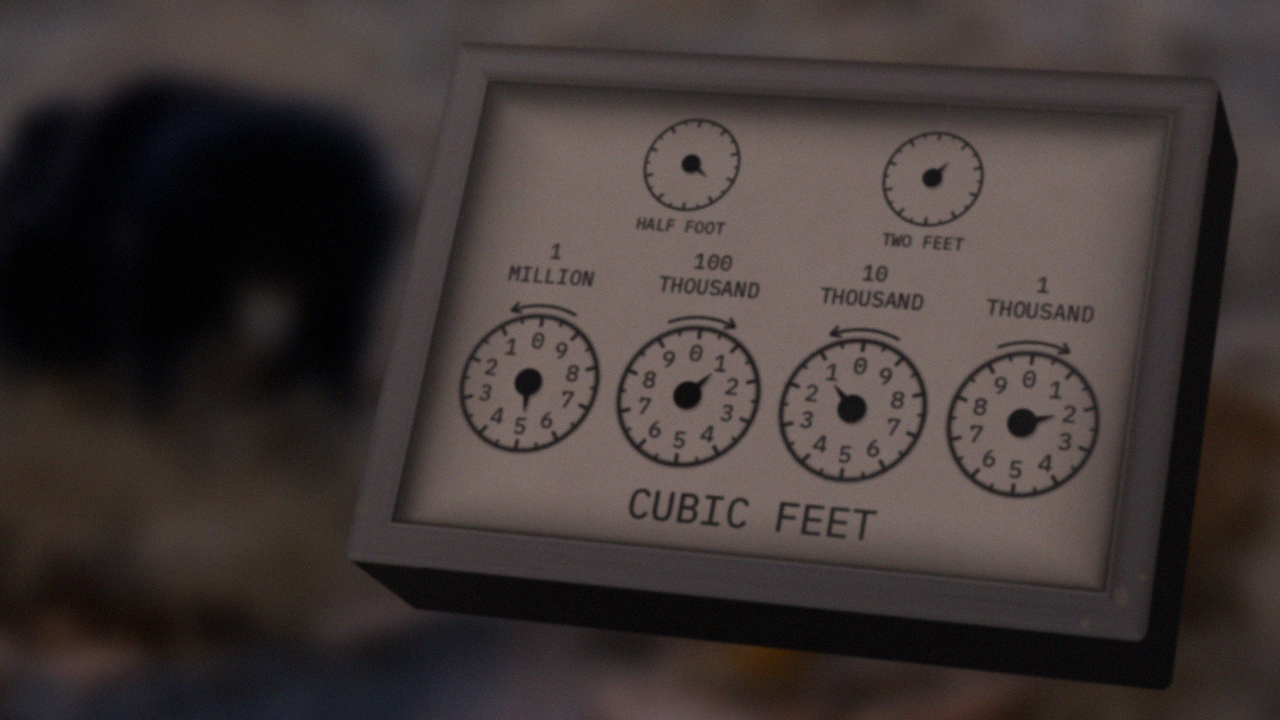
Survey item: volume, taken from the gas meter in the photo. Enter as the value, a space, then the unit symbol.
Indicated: 511200 ft³
